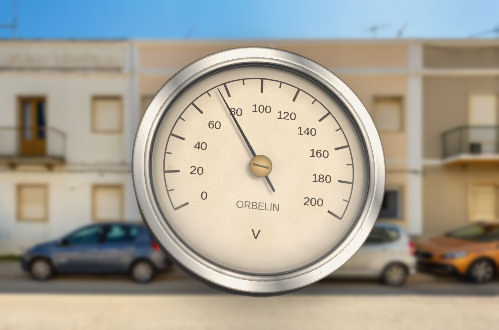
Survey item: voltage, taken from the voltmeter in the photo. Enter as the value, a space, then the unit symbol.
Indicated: 75 V
